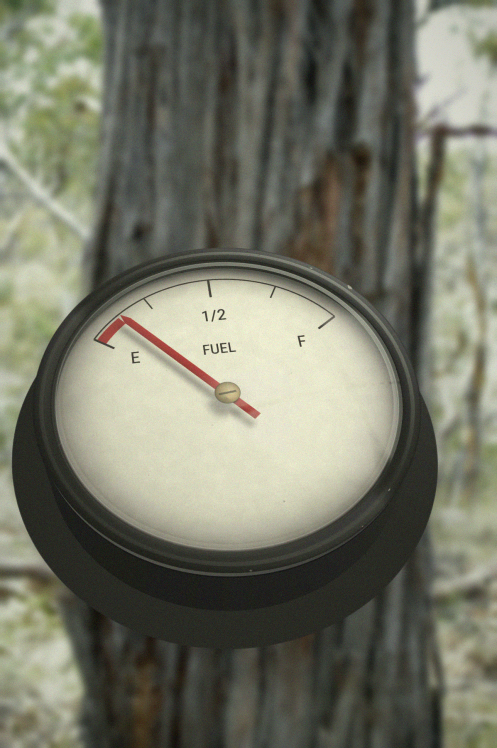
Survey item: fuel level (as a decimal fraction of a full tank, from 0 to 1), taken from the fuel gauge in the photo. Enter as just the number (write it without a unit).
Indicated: 0.125
